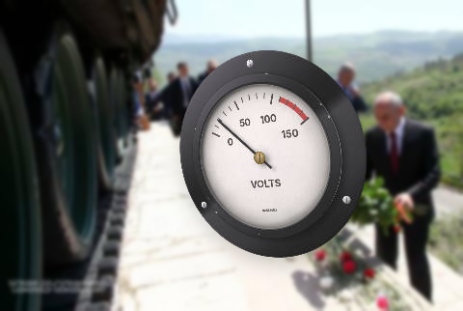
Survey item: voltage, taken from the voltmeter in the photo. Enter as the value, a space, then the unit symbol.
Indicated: 20 V
